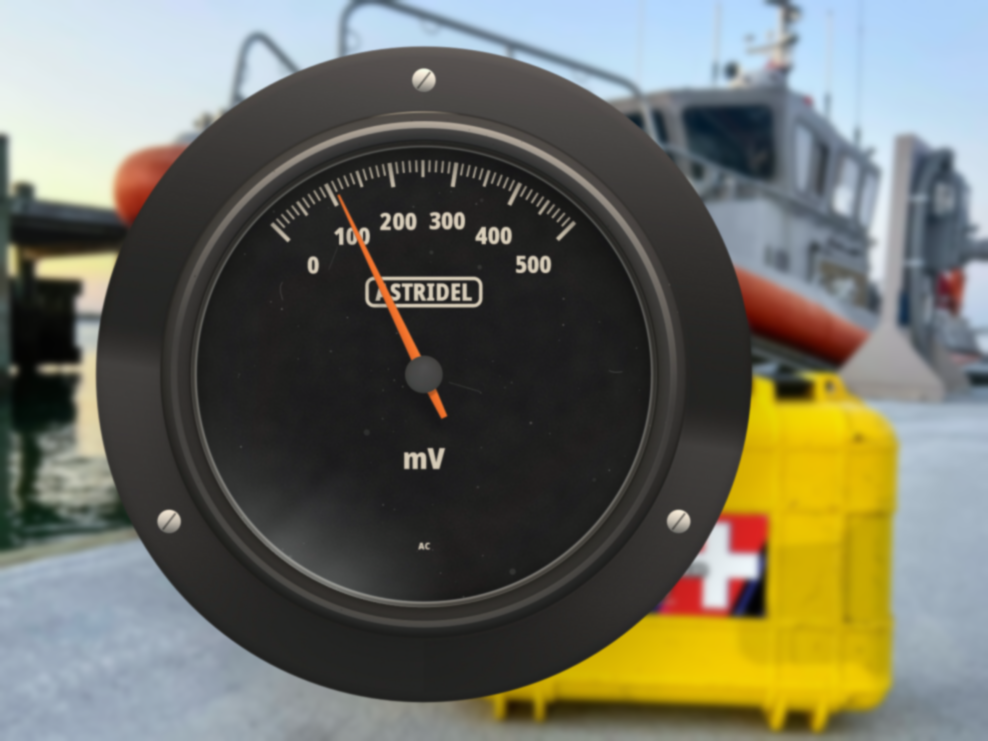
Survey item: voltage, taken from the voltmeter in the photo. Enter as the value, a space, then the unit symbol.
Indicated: 110 mV
